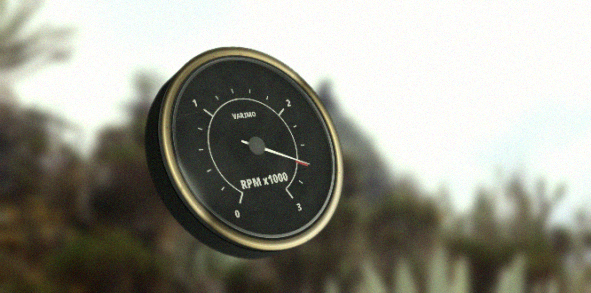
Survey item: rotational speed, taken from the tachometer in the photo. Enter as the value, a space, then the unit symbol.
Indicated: 2600 rpm
